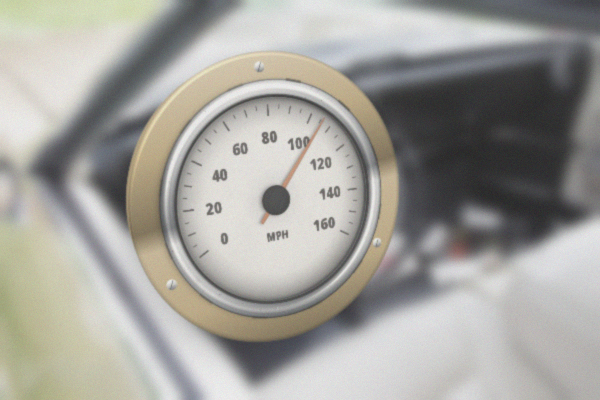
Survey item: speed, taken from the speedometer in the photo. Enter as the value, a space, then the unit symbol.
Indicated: 105 mph
